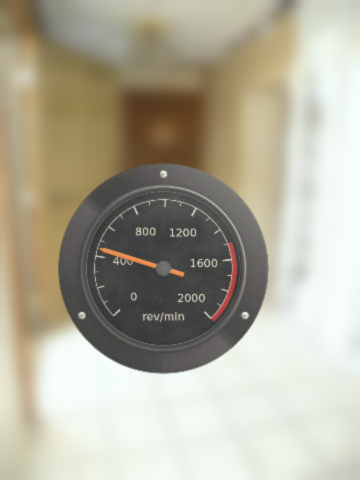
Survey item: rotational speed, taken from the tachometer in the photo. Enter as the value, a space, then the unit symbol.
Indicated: 450 rpm
